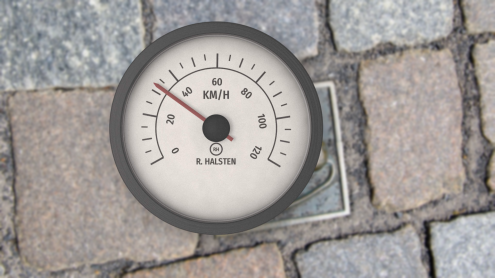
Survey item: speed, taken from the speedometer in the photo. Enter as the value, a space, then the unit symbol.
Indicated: 32.5 km/h
